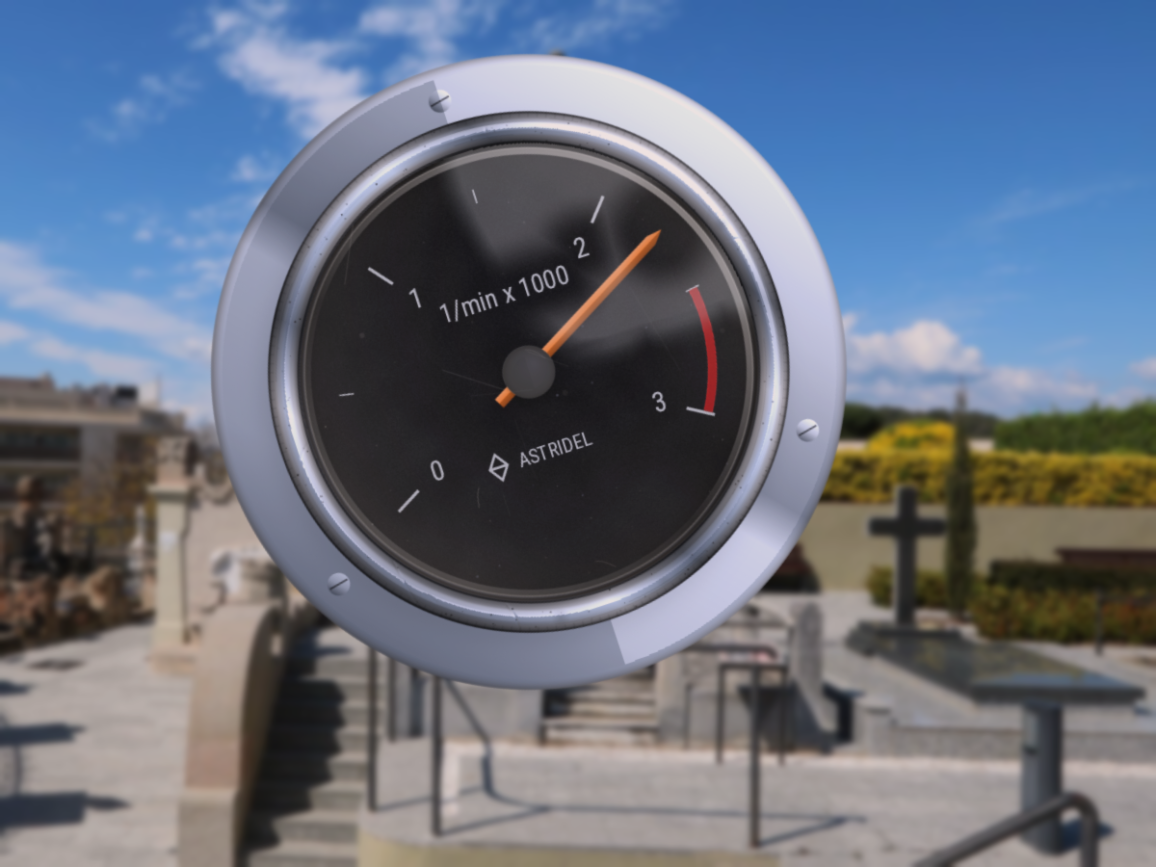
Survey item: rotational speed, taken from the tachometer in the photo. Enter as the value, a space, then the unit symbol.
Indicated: 2250 rpm
